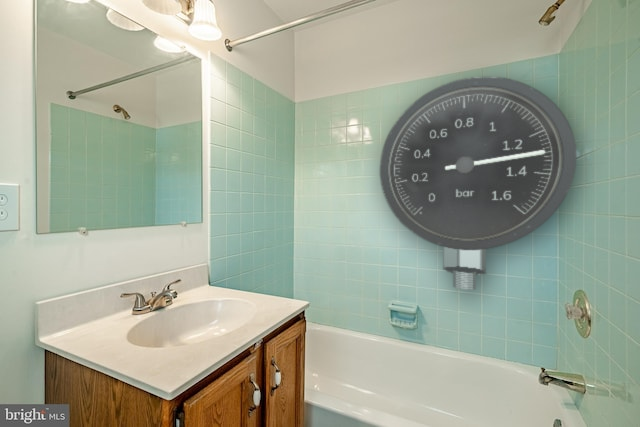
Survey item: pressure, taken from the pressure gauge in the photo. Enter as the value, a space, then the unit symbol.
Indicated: 1.3 bar
